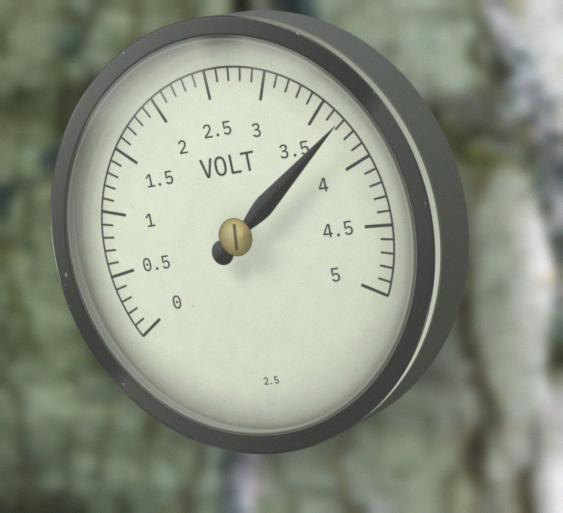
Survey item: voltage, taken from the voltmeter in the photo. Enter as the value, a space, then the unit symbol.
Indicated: 3.7 V
